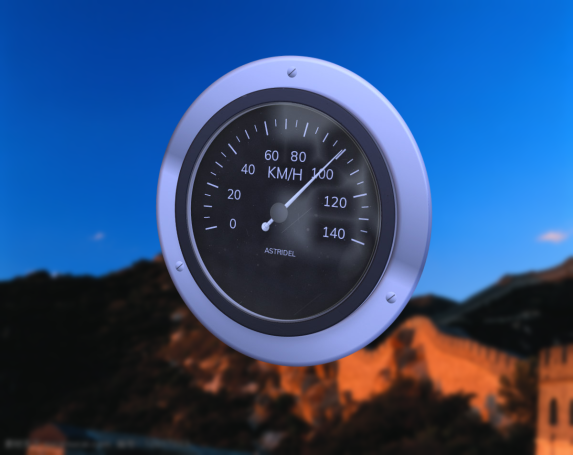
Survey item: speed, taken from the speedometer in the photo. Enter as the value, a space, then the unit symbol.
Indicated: 100 km/h
